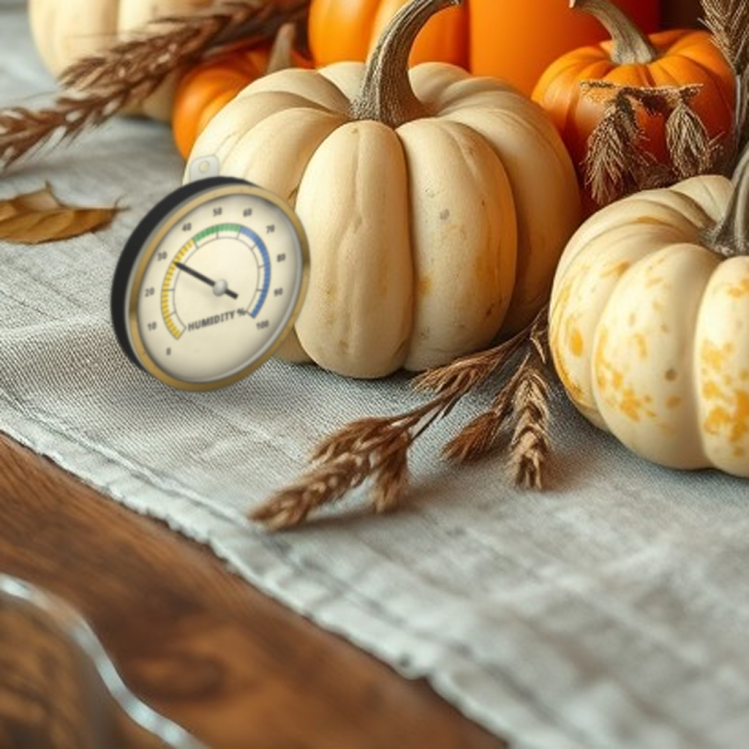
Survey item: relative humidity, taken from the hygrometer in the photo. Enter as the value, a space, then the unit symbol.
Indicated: 30 %
